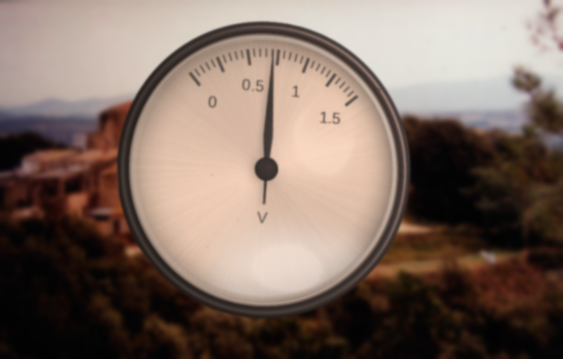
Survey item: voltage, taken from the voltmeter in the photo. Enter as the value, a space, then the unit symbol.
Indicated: 0.7 V
